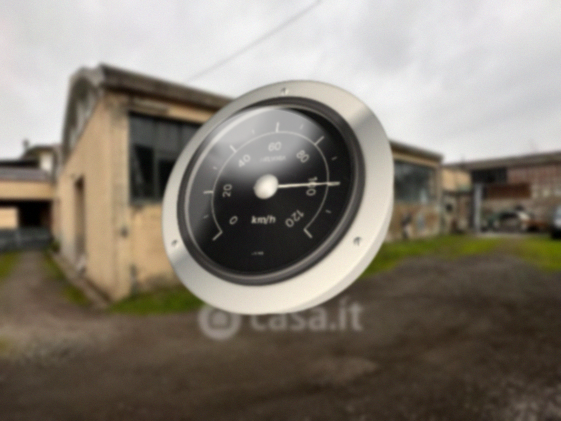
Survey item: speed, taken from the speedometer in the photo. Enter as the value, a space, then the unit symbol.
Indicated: 100 km/h
